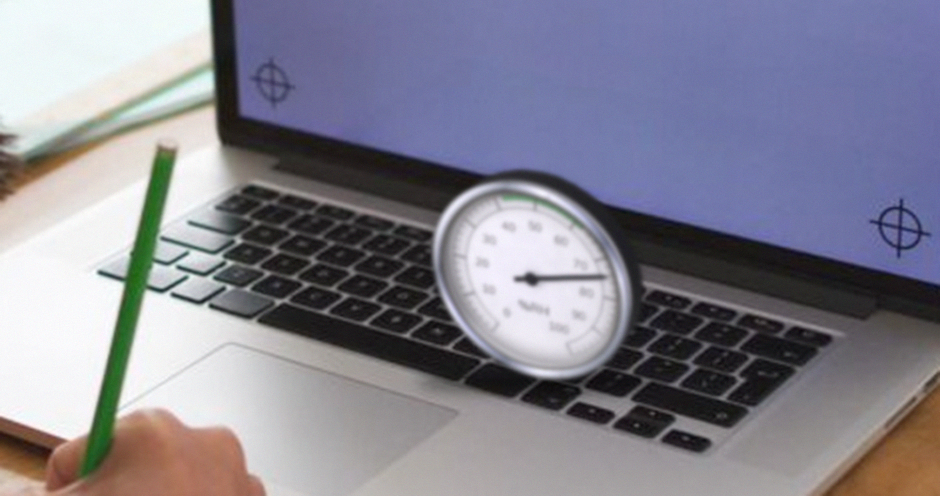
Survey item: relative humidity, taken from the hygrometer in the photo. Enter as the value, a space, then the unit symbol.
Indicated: 74 %
